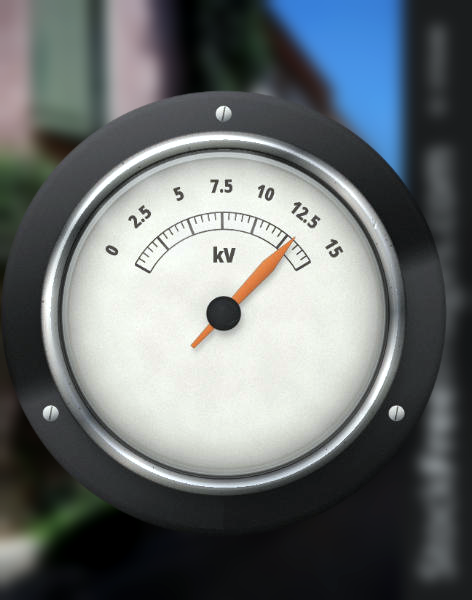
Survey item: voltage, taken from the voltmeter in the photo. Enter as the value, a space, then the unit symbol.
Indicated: 13 kV
